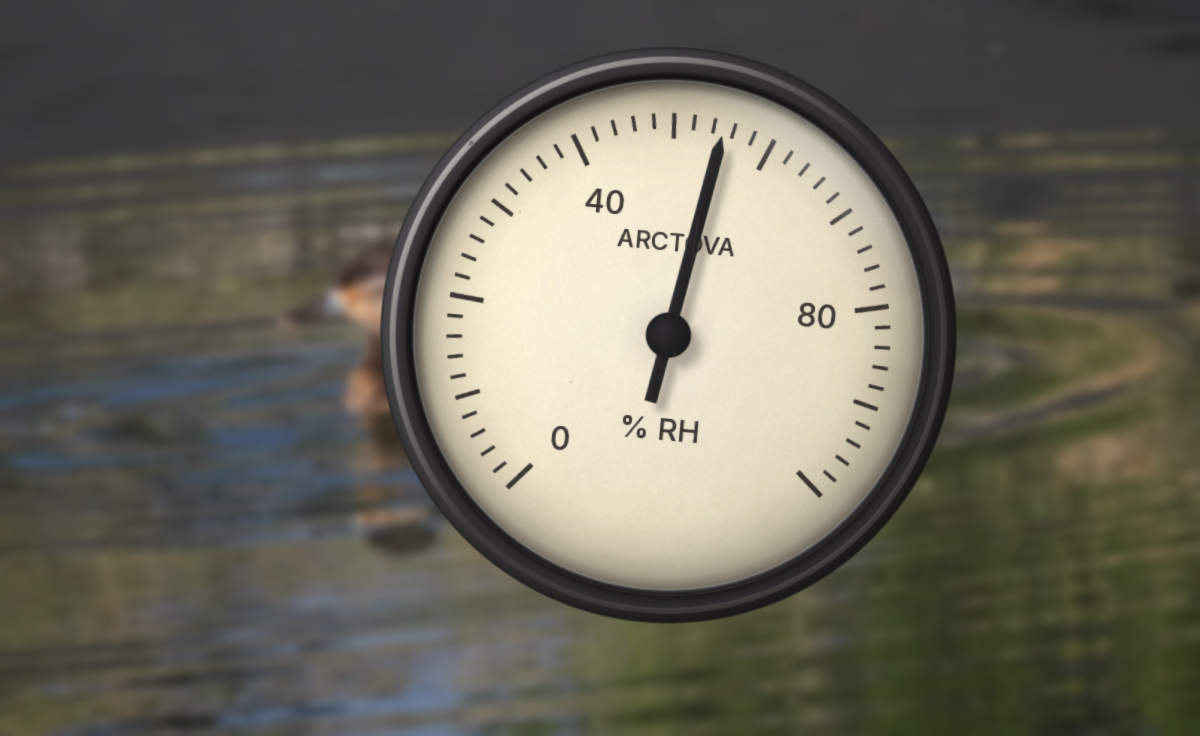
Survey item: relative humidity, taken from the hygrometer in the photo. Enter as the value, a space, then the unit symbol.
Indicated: 55 %
